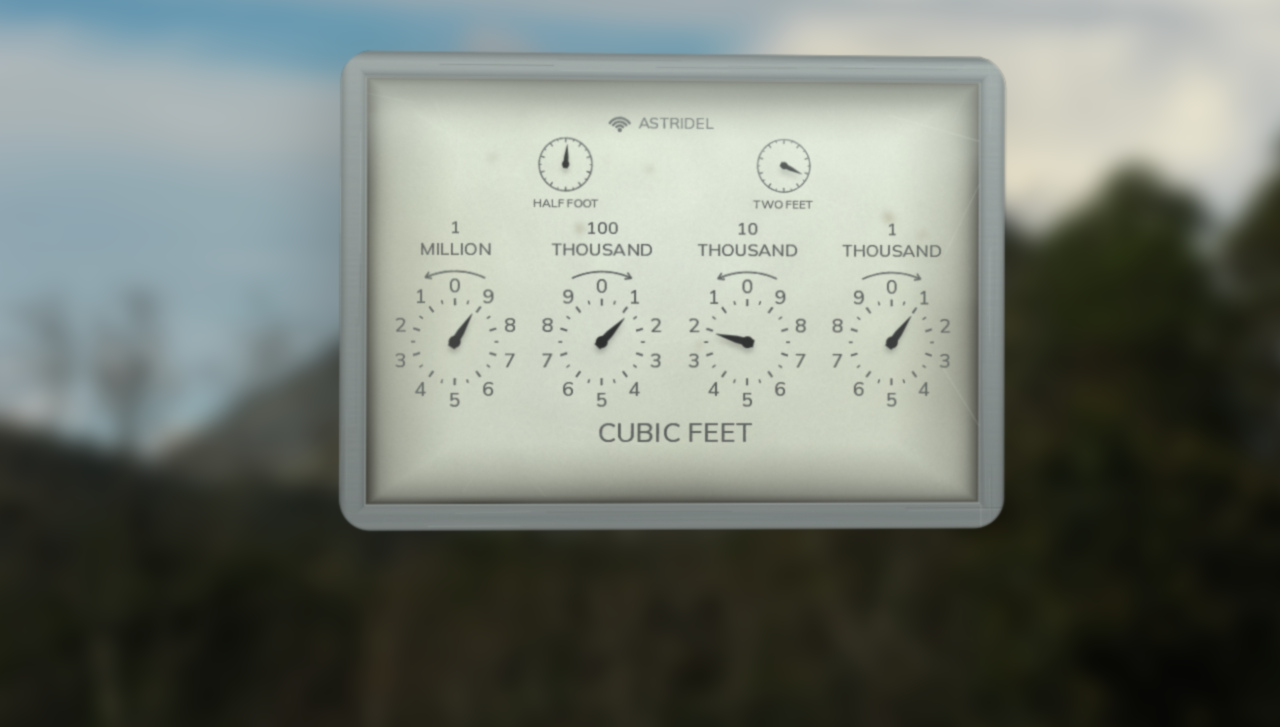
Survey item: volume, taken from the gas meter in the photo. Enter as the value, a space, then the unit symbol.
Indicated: 912100 ft³
